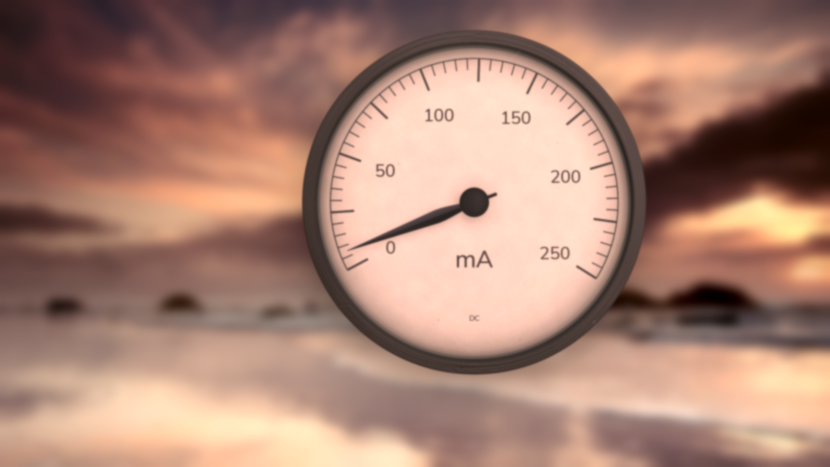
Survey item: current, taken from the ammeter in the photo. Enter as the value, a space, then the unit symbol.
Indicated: 7.5 mA
